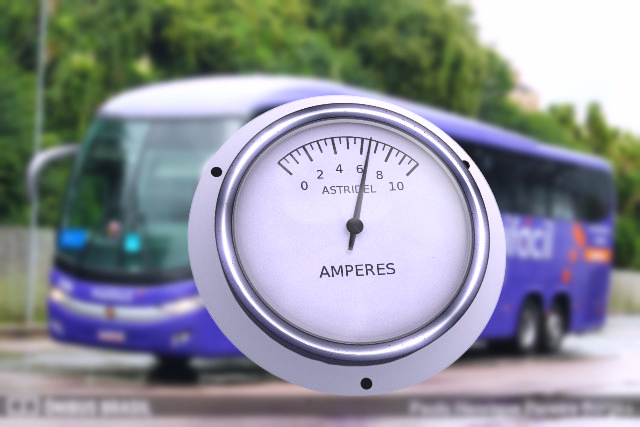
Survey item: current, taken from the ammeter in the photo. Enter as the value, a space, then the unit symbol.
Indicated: 6.5 A
